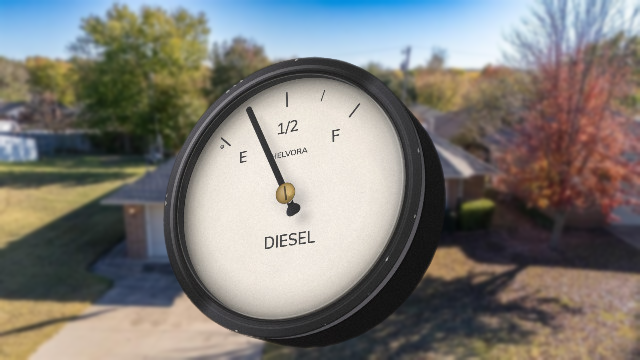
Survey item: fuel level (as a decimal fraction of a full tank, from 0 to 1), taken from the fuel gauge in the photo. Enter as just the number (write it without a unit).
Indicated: 0.25
